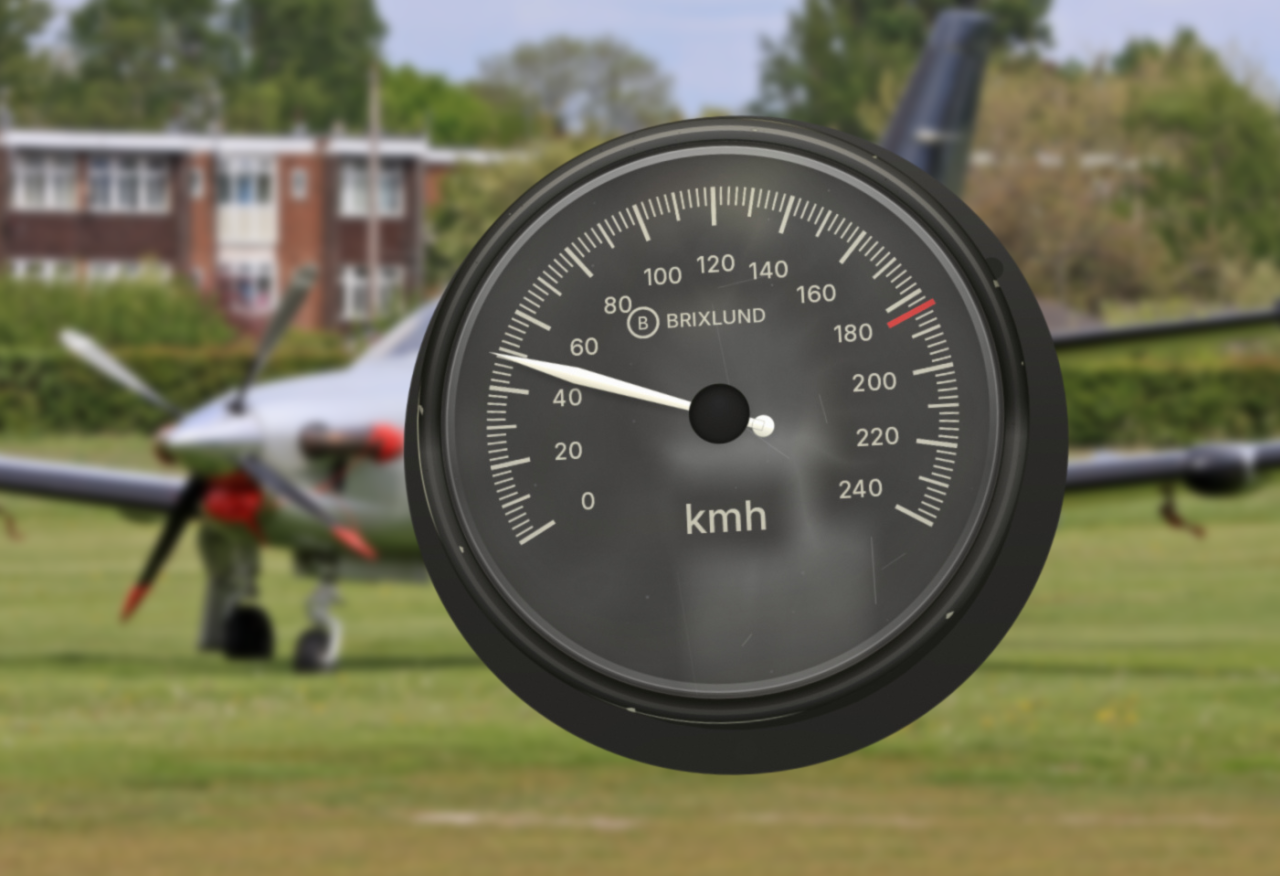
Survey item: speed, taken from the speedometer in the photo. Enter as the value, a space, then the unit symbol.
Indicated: 48 km/h
